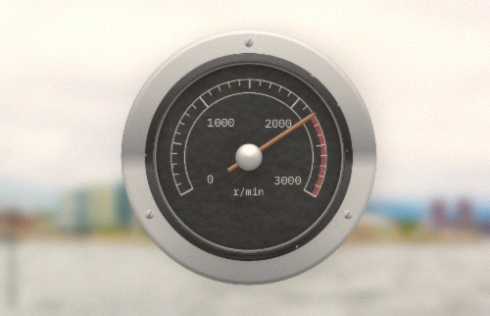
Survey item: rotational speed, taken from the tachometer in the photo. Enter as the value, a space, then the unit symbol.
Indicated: 2200 rpm
